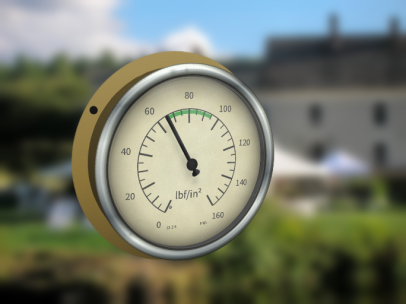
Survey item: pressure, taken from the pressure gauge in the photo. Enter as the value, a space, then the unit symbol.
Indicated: 65 psi
